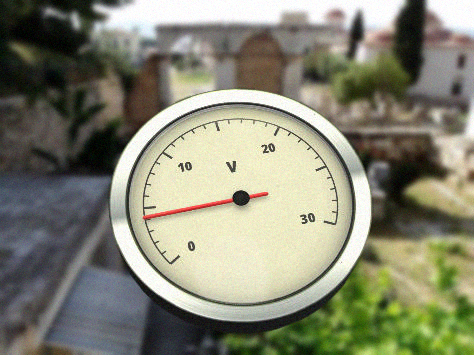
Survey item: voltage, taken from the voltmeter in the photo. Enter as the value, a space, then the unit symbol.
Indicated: 4 V
